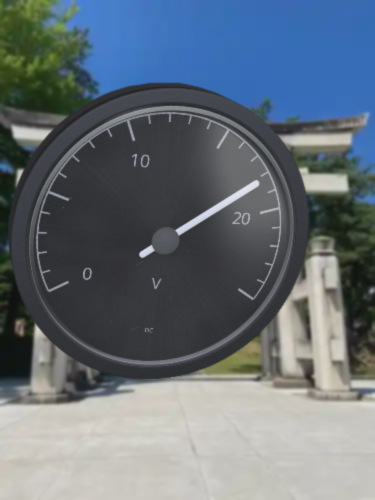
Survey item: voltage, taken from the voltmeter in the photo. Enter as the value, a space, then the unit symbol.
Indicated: 18 V
